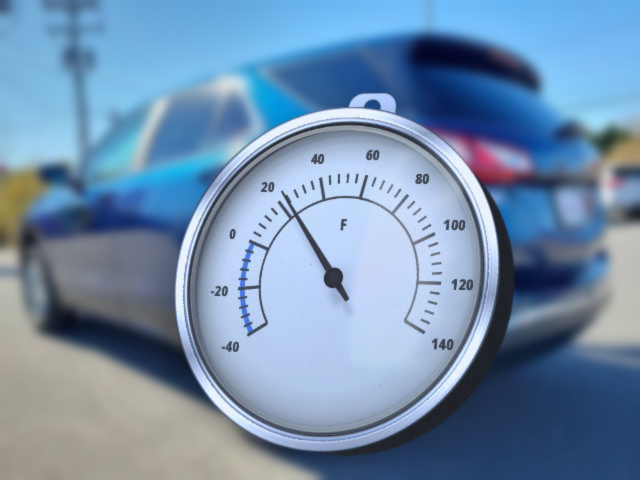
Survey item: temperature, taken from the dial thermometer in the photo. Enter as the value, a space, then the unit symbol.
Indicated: 24 °F
